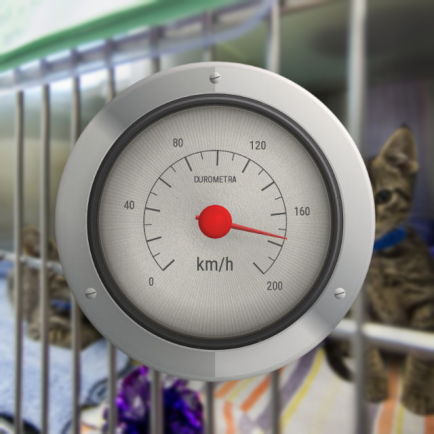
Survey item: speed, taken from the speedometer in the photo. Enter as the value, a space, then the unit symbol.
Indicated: 175 km/h
